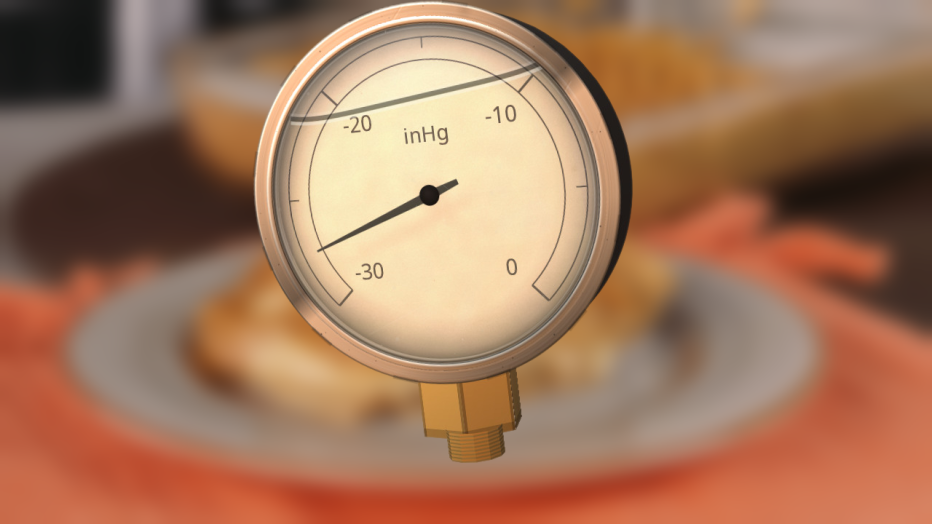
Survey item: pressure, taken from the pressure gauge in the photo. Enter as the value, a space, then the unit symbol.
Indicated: -27.5 inHg
